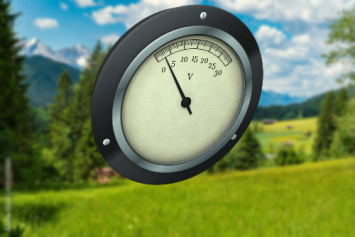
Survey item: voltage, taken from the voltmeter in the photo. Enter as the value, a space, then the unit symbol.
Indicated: 2.5 V
